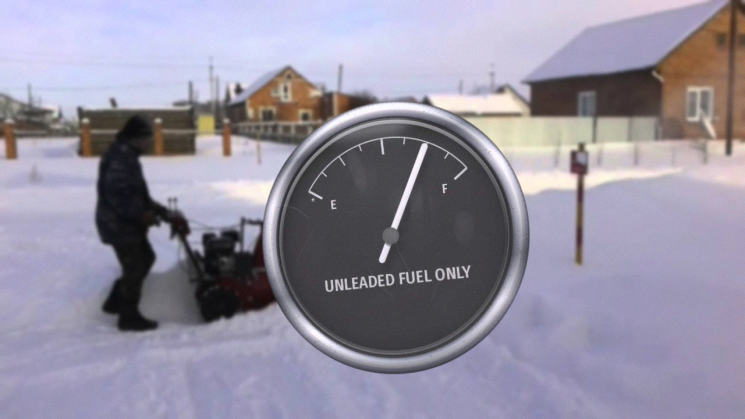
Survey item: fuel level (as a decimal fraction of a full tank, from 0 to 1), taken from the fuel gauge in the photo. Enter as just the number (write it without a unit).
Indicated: 0.75
